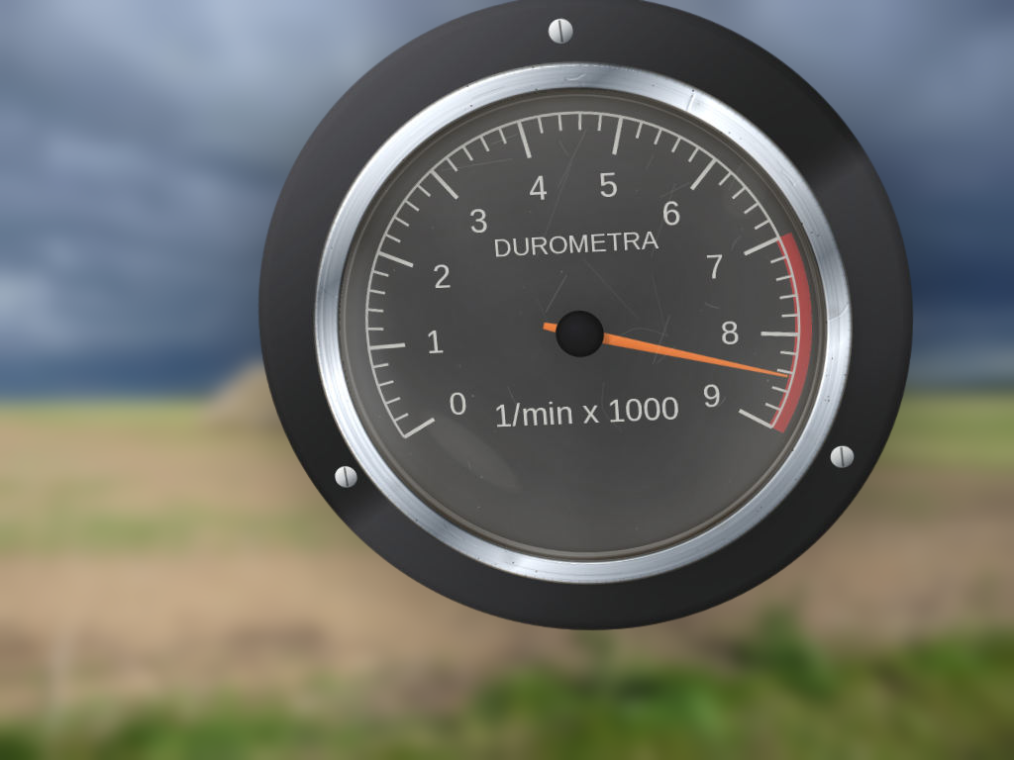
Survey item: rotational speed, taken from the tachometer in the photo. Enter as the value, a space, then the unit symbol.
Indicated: 8400 rpm
